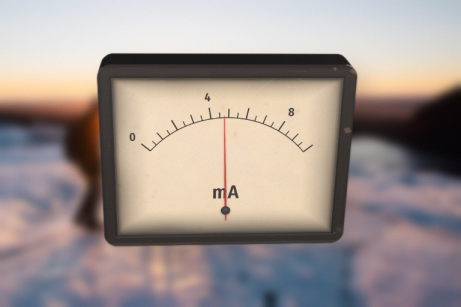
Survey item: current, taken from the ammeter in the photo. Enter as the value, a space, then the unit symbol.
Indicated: 4.75 mA
